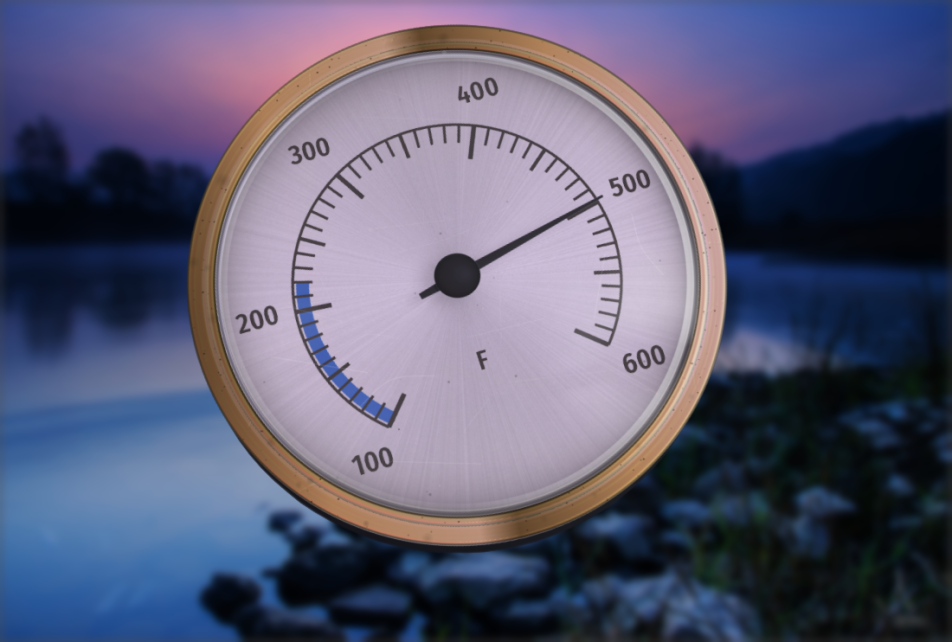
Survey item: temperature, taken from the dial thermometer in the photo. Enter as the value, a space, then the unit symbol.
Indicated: 500 °F
